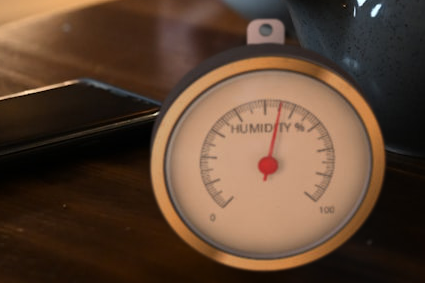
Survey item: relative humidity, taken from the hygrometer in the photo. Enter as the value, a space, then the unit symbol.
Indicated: 55 %
